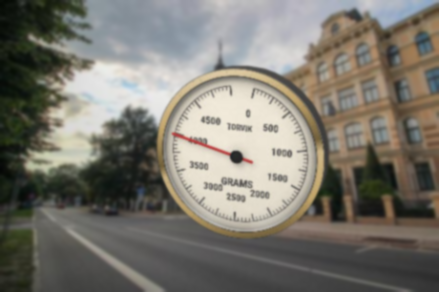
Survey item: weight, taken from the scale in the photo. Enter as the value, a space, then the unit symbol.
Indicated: 4000 g
